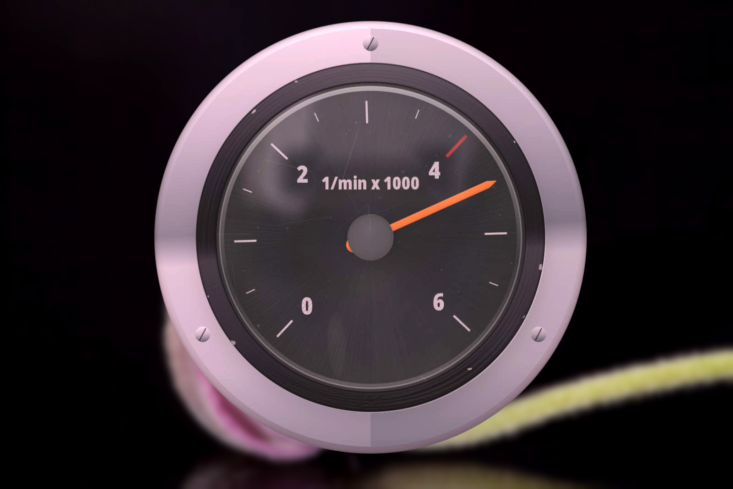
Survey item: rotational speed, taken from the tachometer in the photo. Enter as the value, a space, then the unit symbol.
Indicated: 4500 rpm
